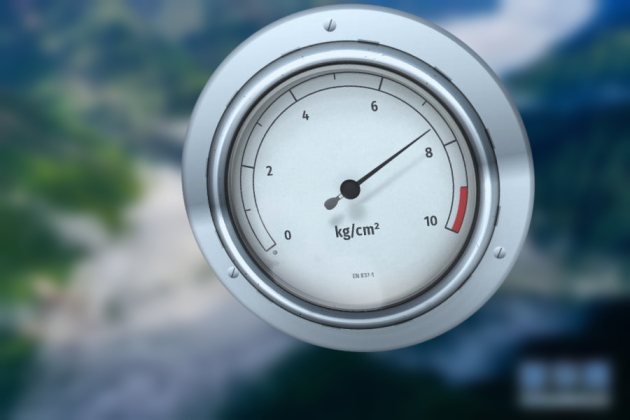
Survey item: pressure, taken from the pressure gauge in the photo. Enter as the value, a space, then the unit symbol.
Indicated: 7.5 kg/cm²
